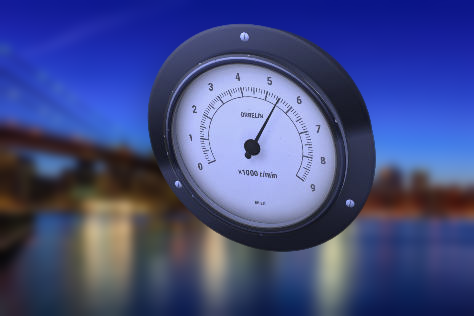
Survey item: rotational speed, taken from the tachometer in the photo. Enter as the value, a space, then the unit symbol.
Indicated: 5500 rpm
